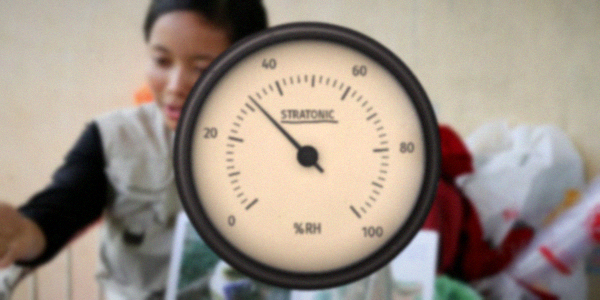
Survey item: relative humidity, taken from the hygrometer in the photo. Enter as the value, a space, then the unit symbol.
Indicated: 32 %
